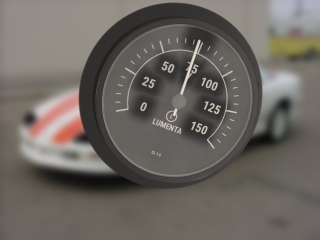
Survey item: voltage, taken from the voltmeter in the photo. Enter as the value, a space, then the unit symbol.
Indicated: 72.5 V
